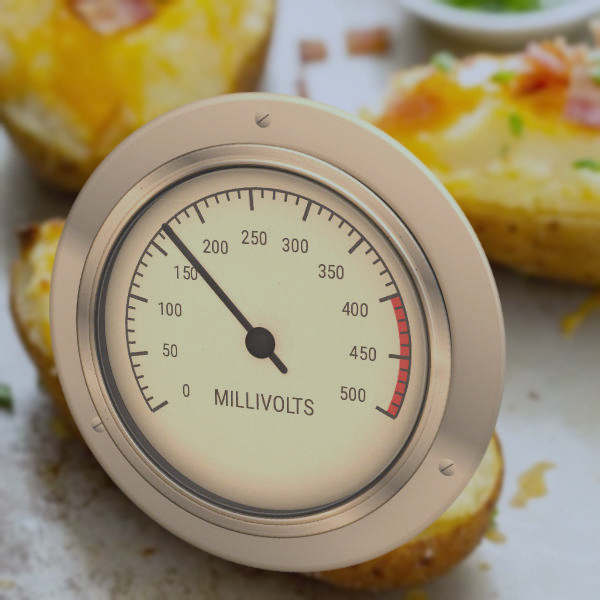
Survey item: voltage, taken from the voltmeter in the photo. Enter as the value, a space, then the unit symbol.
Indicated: 170 mV
